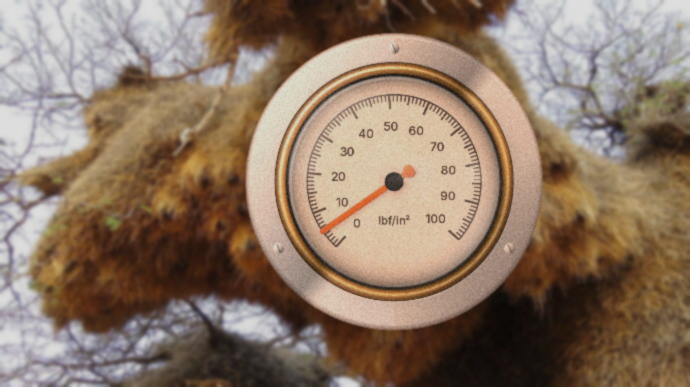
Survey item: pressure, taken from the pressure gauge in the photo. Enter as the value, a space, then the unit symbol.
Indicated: 5 psi
